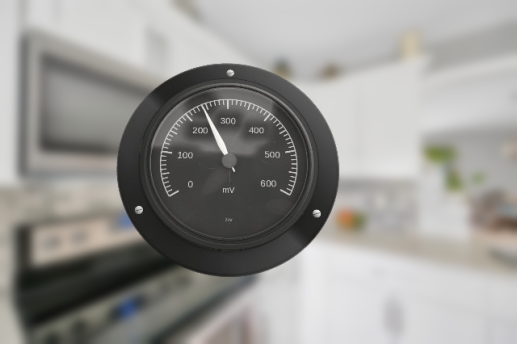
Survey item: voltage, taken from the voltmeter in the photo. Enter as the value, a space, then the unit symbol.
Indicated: 240 mV
